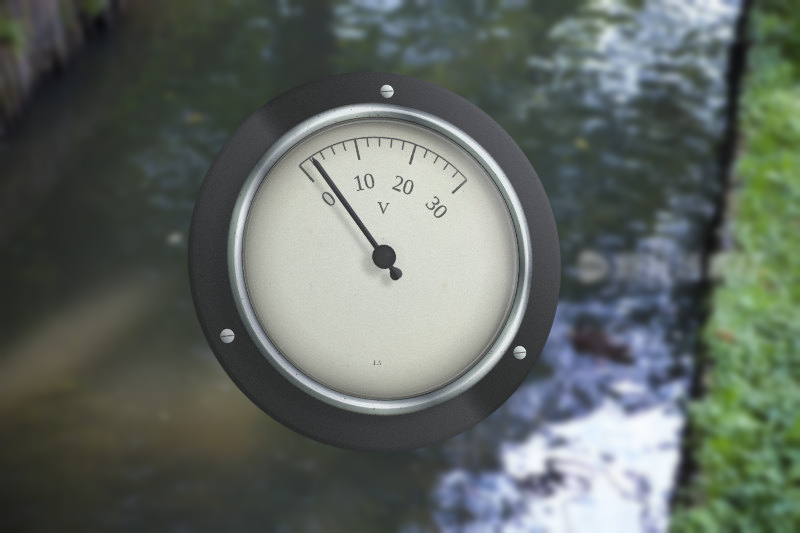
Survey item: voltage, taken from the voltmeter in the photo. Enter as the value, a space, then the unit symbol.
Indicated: 2 V
